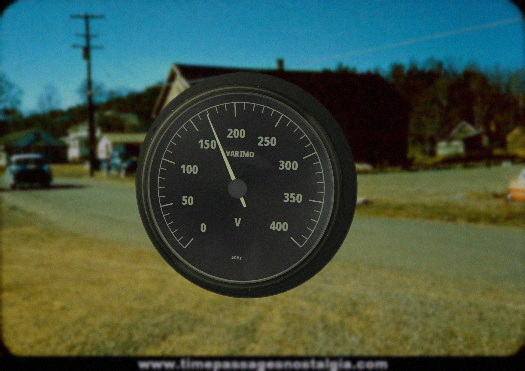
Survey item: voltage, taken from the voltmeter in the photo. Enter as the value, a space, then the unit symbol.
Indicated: 170 V
